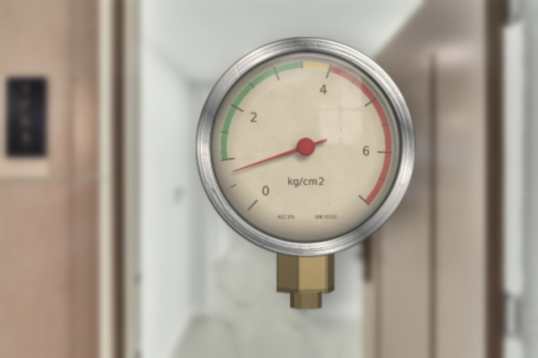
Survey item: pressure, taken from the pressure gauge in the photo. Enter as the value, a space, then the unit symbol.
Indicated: 0.75 kg/cm²
